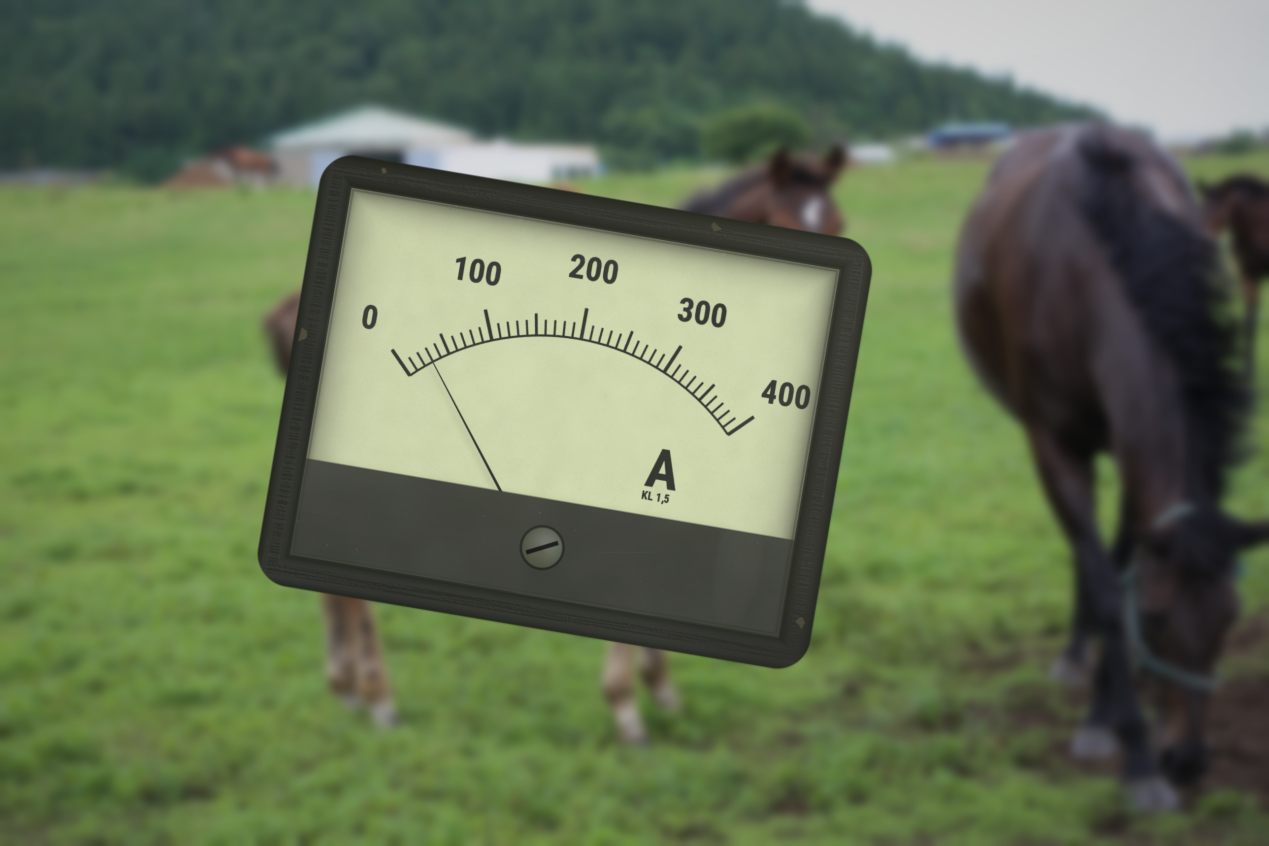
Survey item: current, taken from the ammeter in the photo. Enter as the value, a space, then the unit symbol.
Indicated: 30 A
